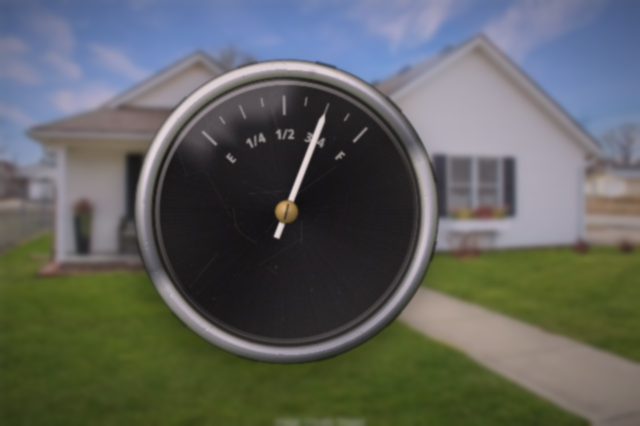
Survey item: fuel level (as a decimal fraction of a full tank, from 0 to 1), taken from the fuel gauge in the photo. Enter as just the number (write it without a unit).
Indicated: 0.75
